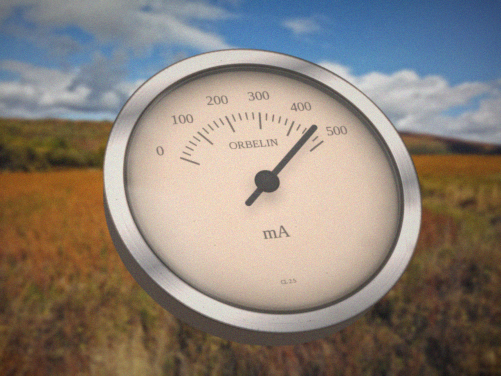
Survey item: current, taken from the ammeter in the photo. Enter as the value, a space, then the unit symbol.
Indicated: 460 mA
